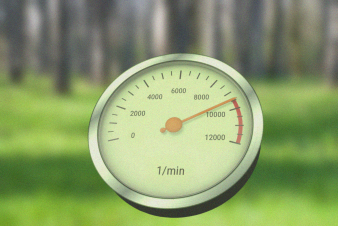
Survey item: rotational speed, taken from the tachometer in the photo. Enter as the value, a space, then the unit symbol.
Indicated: 9500 rpm
